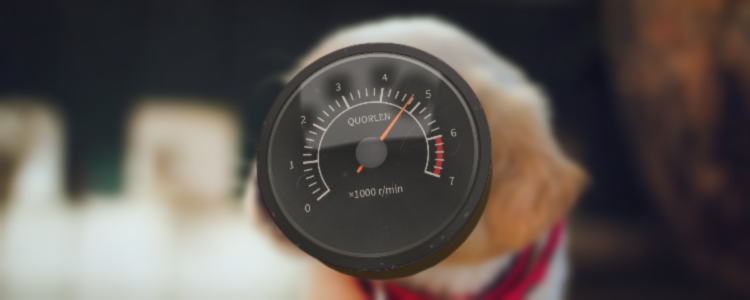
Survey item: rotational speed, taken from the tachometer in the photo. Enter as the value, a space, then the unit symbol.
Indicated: 4800 rpm
